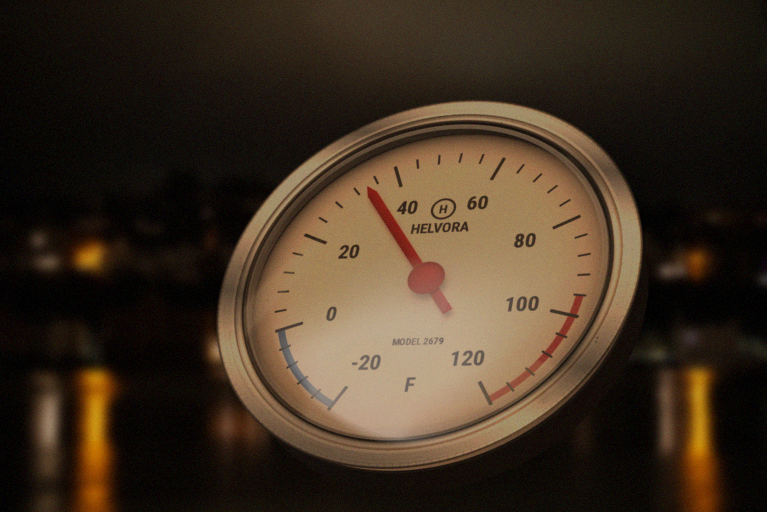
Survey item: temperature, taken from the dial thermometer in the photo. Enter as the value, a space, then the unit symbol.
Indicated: 34 °F
